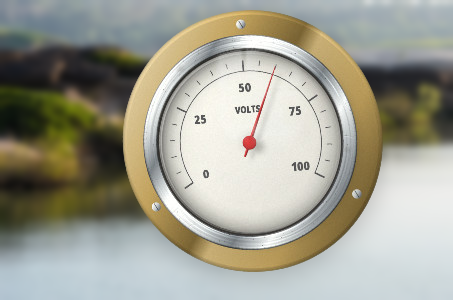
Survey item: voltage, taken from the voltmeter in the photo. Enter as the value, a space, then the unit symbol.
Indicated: 60 V
